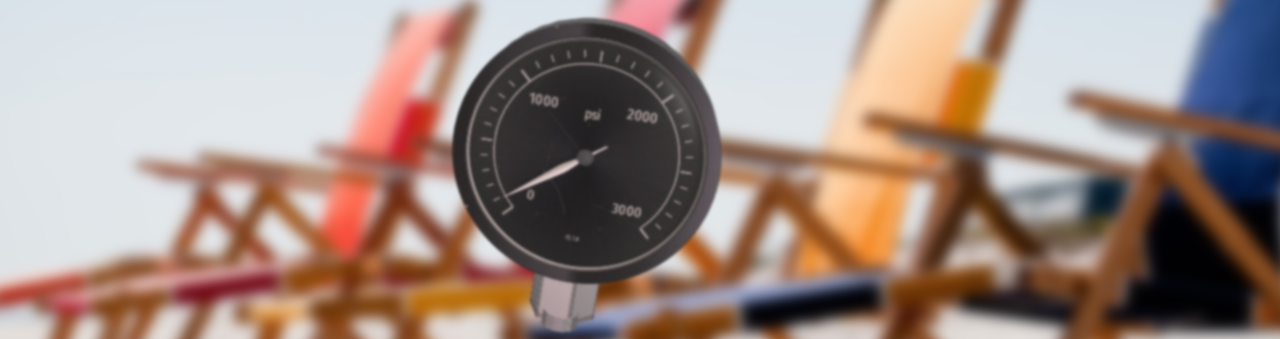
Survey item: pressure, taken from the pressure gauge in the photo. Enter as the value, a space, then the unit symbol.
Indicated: 100 psi
